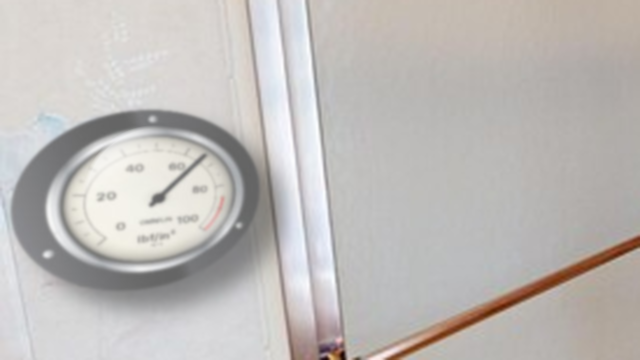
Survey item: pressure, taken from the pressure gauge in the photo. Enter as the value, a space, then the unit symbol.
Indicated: 65 psi
